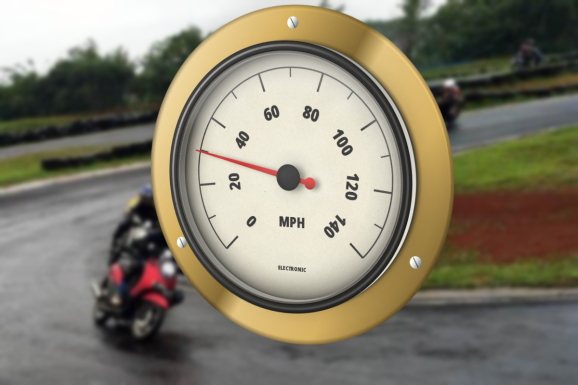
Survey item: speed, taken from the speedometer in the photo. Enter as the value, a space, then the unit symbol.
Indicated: 30 mph
